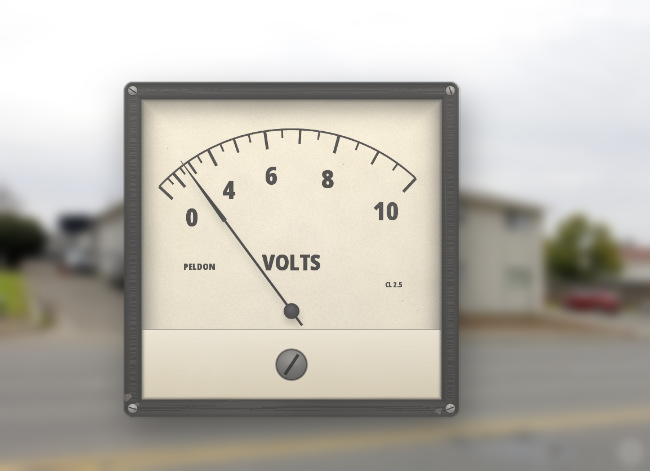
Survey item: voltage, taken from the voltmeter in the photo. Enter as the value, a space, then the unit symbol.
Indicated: 2.75 V
